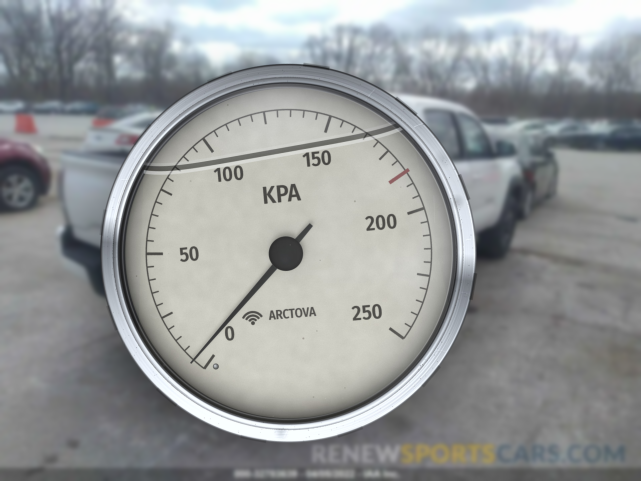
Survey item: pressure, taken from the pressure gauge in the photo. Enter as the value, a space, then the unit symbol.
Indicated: 5 kPa
